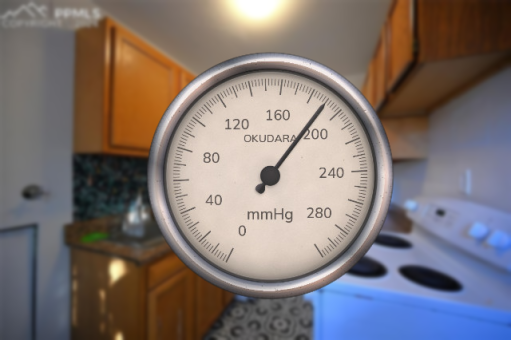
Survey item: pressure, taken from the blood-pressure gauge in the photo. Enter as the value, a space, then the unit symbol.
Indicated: 190 mmHg
